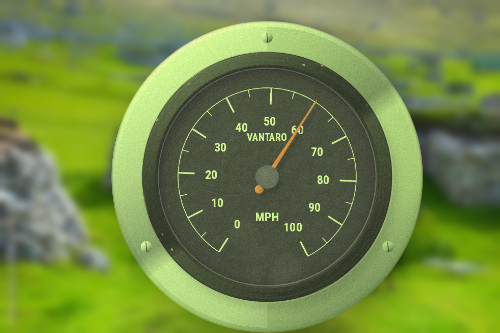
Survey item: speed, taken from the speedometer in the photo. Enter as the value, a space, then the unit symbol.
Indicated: 60 mph
